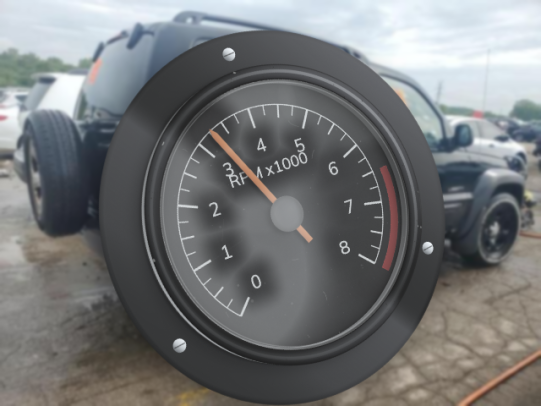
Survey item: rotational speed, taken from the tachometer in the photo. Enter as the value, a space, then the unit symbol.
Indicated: 3250 rpm
